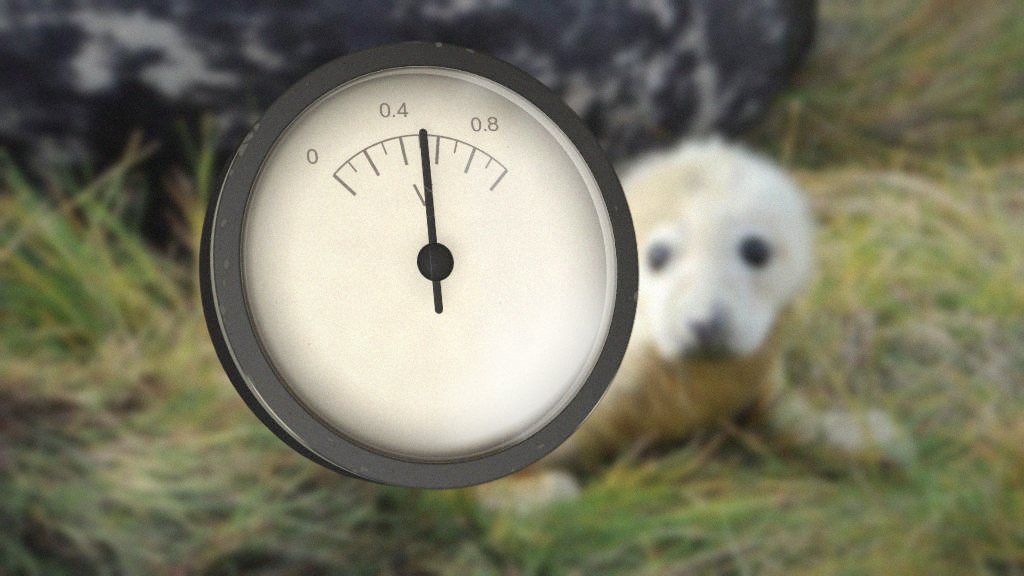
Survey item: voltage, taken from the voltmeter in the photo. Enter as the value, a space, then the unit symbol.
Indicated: 0.5 V
